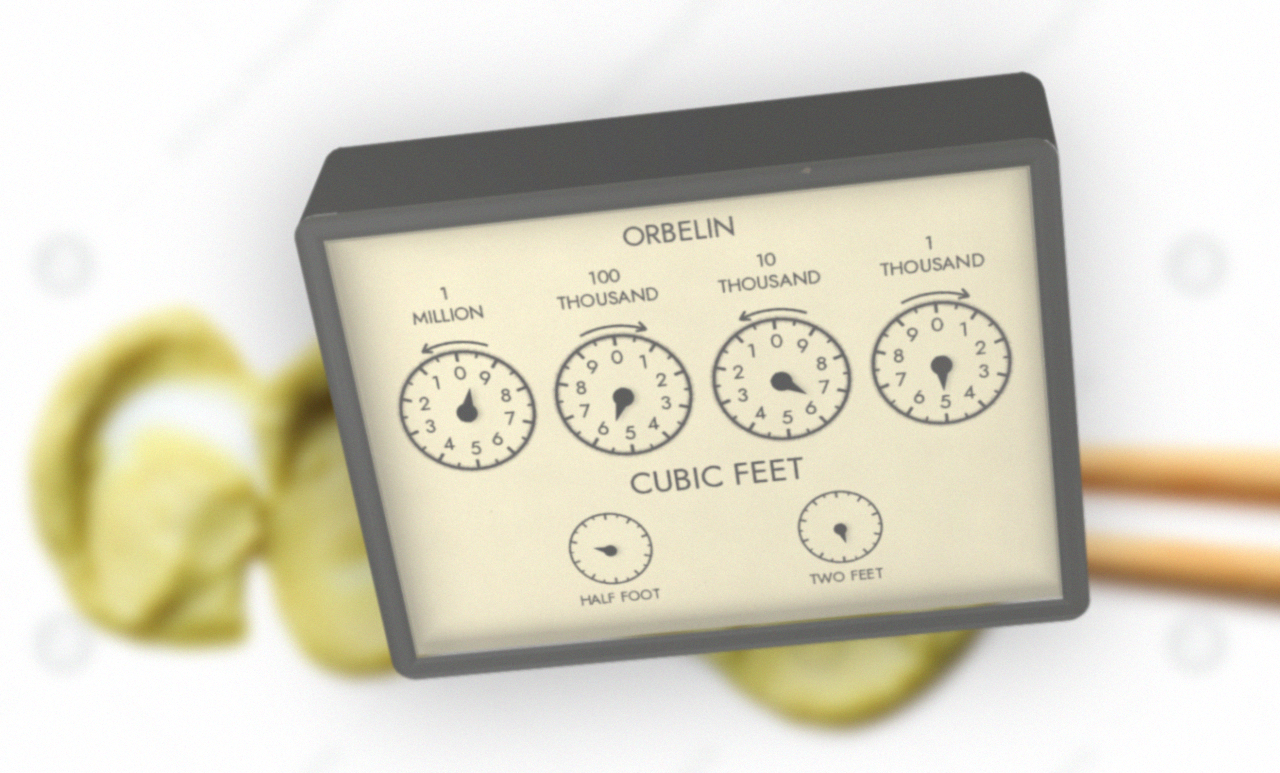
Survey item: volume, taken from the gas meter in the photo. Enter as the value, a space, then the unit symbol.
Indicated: 956500 ft³
